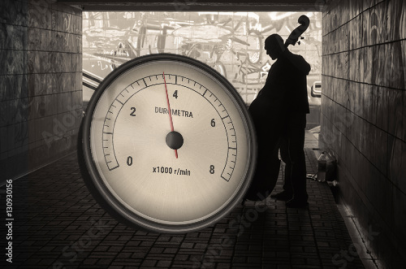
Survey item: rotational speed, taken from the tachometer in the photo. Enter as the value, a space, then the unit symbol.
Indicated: 3600 rpm
